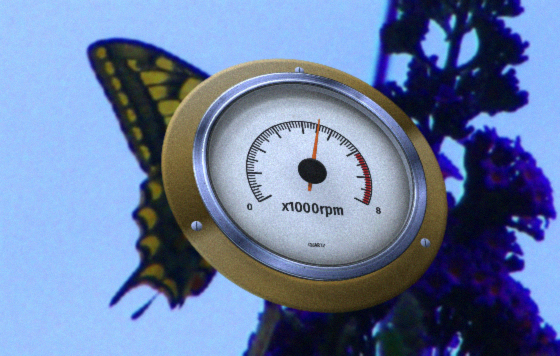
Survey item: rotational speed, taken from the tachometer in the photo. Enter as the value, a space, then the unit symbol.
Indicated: 4500 rpm
